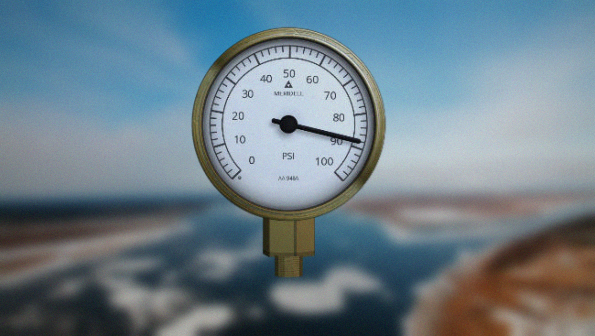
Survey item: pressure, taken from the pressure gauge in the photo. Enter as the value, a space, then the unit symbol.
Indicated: 88 psi
